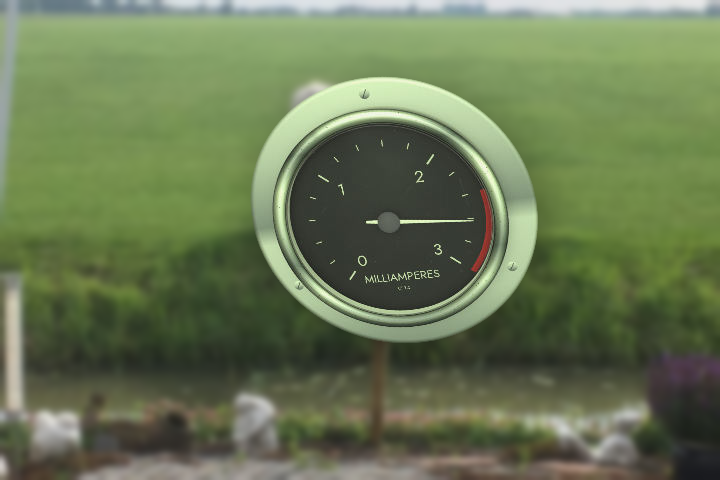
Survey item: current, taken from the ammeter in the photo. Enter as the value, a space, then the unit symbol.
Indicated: 2.6 mA
